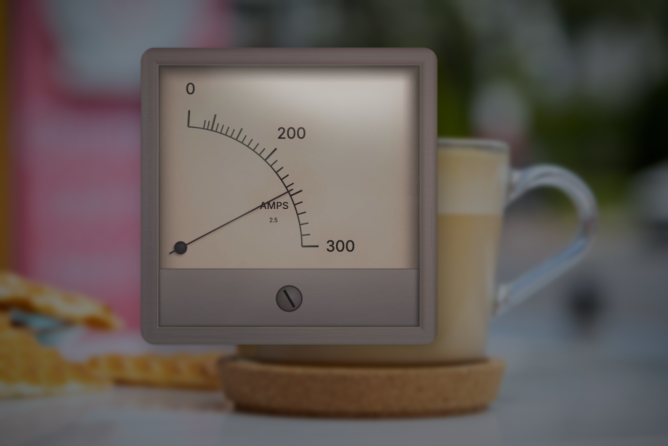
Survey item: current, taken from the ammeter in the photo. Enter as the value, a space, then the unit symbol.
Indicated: 245 A
